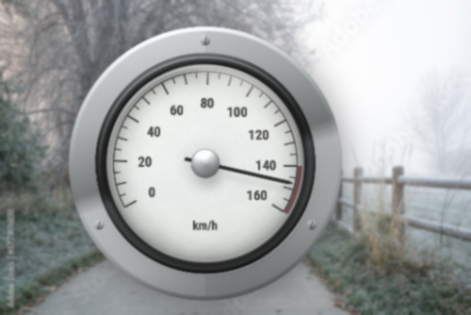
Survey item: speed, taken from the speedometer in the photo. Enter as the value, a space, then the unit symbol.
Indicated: 147.5 km/h
